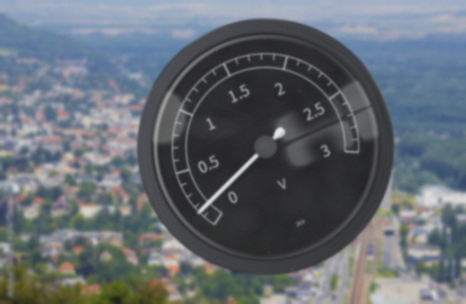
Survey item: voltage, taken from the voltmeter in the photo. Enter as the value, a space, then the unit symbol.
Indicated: 0.15 V
